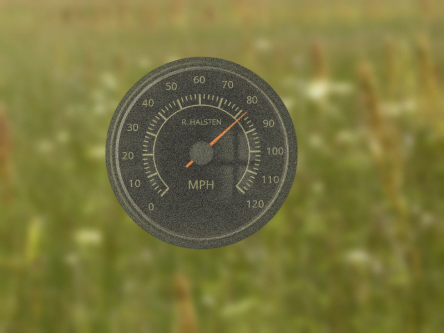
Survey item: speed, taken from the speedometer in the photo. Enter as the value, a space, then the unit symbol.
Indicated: 82 mph
